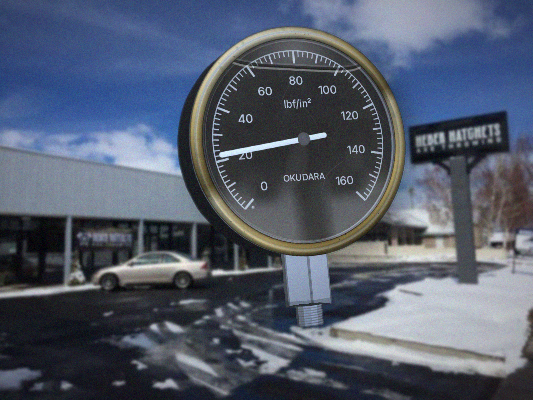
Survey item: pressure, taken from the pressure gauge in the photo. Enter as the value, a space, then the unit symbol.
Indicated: 22 psi
